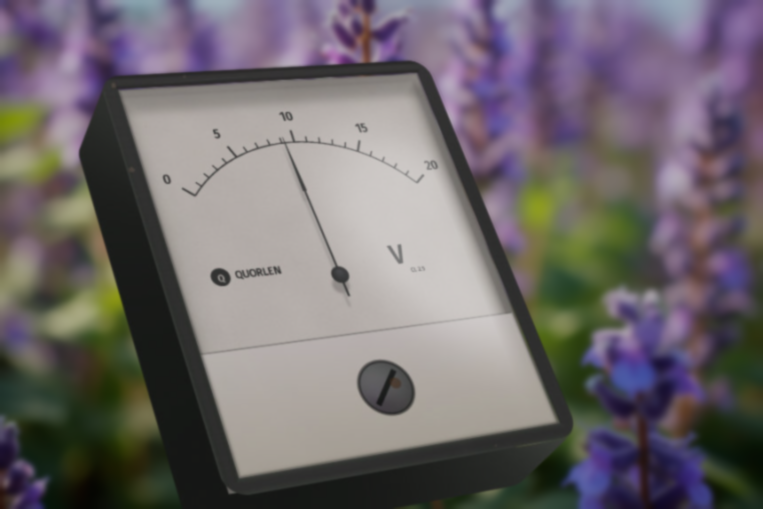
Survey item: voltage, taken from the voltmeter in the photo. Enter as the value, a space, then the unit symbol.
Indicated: 9 V
